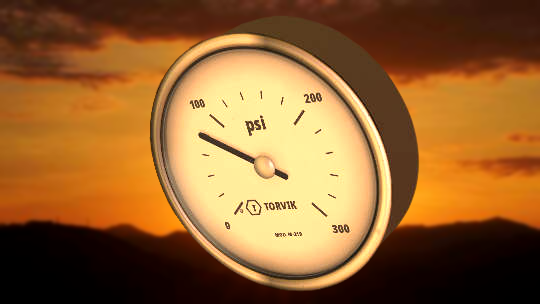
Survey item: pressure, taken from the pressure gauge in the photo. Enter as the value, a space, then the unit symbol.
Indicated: 80 psi
